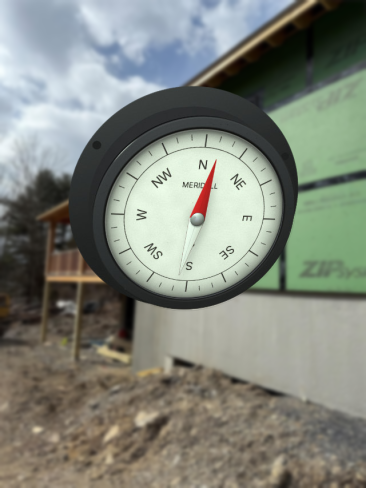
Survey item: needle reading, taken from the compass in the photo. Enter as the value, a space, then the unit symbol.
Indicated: 10 °
